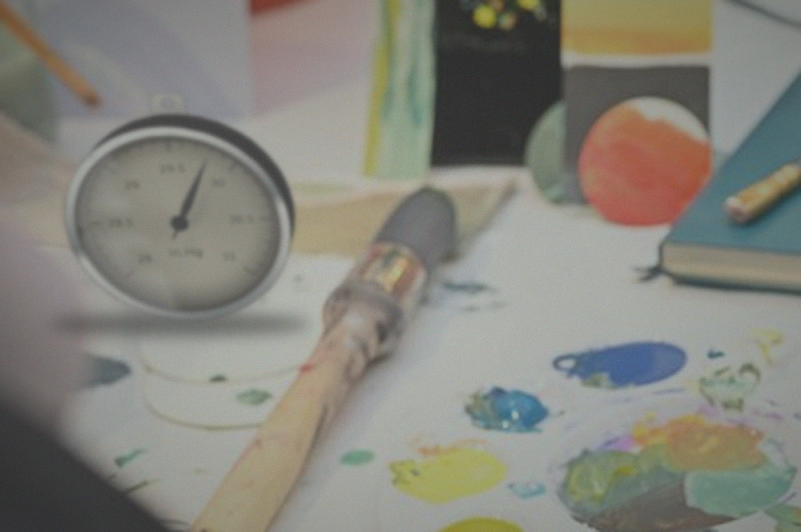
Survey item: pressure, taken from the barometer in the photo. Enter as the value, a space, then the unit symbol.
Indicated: 29.8 inHg
